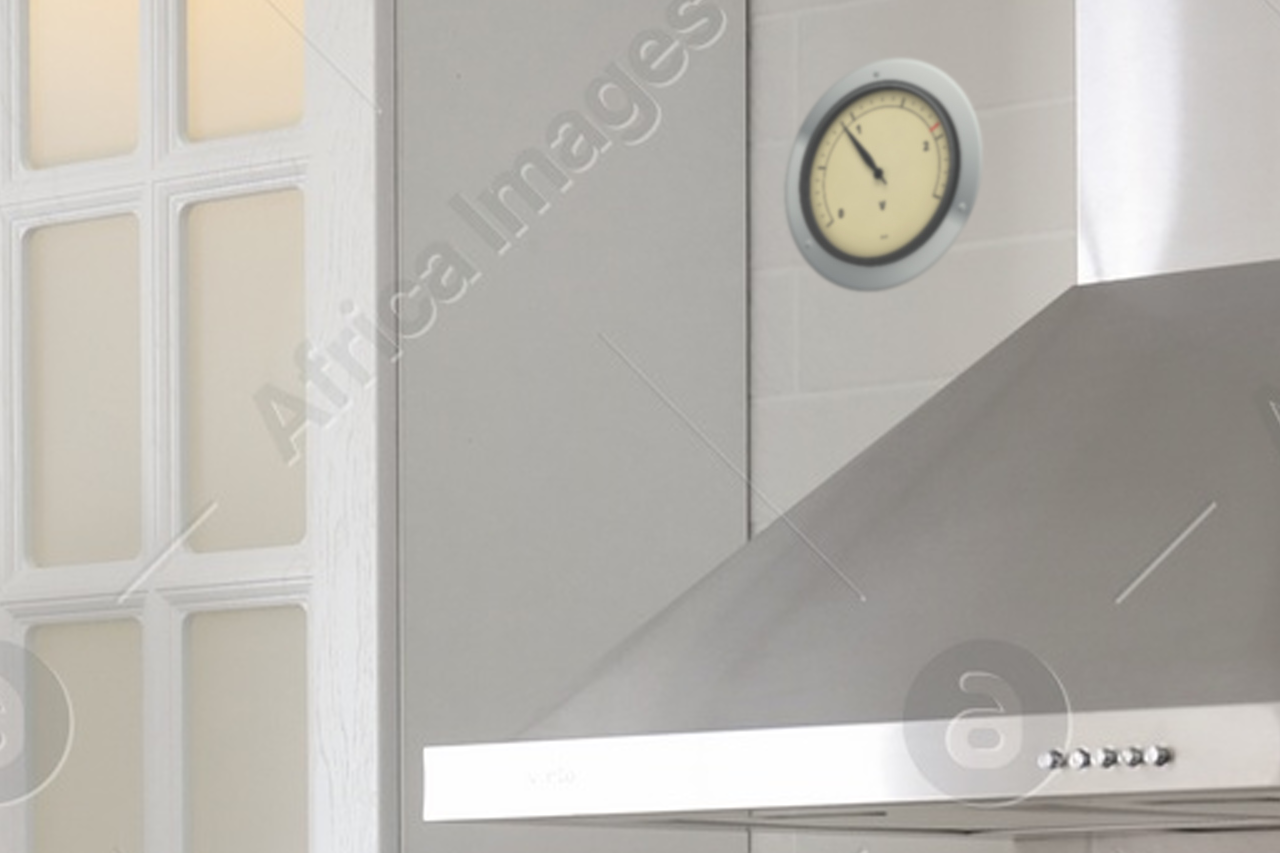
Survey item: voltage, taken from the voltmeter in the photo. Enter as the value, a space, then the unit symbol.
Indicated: 0.9 V
